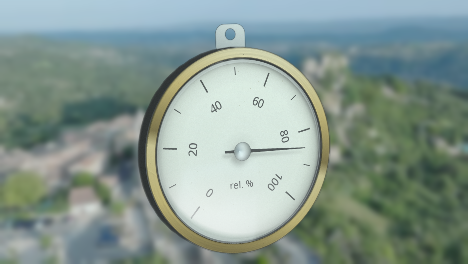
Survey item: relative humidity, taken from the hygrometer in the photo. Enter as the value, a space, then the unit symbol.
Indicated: 85 %
